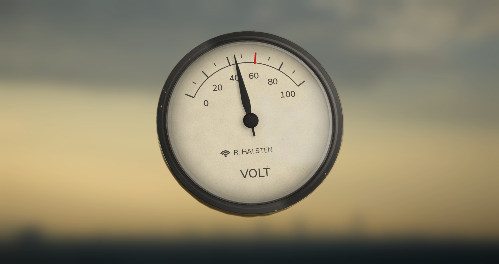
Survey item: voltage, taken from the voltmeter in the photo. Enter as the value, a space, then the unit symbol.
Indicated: 45 V
